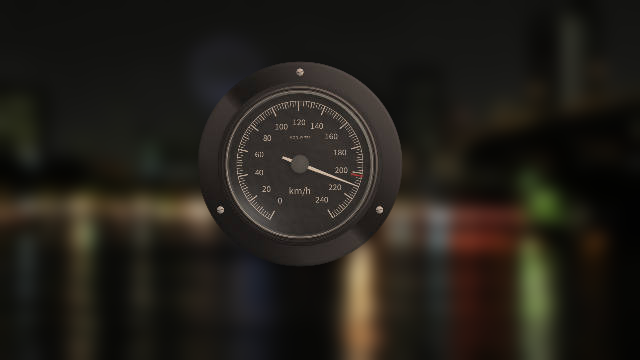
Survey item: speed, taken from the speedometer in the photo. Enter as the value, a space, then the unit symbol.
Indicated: 210 km/h
